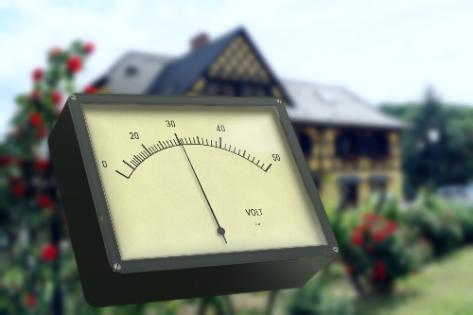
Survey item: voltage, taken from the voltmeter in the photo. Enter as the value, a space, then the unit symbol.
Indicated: 30 V
